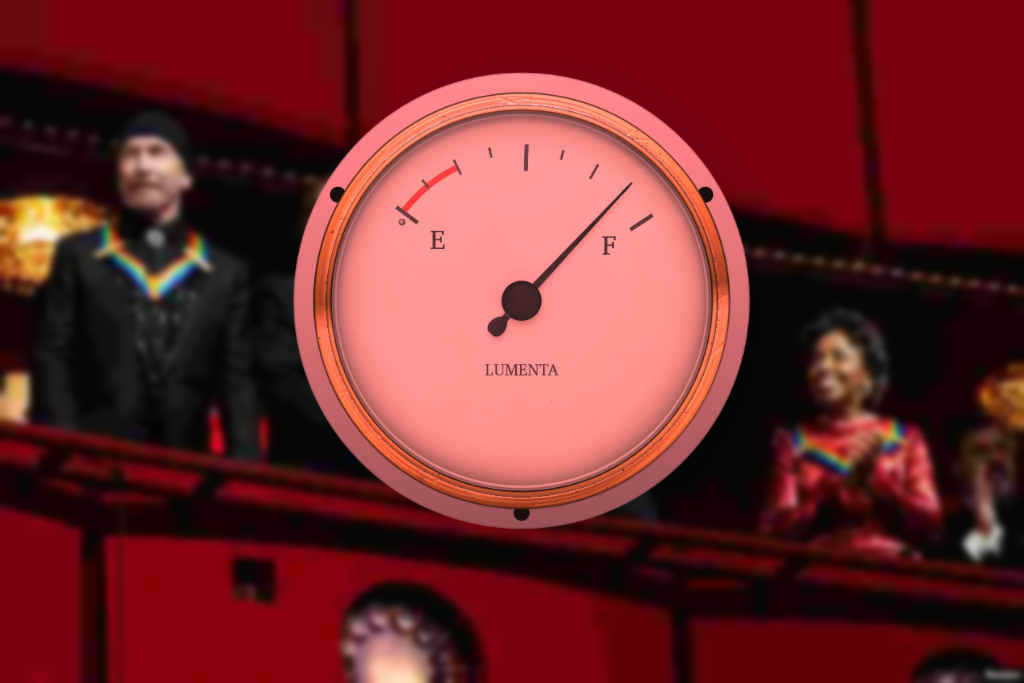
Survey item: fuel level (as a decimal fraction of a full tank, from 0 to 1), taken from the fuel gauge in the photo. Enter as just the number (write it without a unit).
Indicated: 0.875
